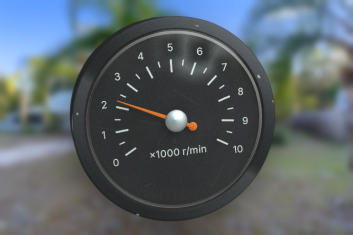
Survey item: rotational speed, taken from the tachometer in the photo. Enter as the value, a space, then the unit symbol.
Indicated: 2250 rpm
